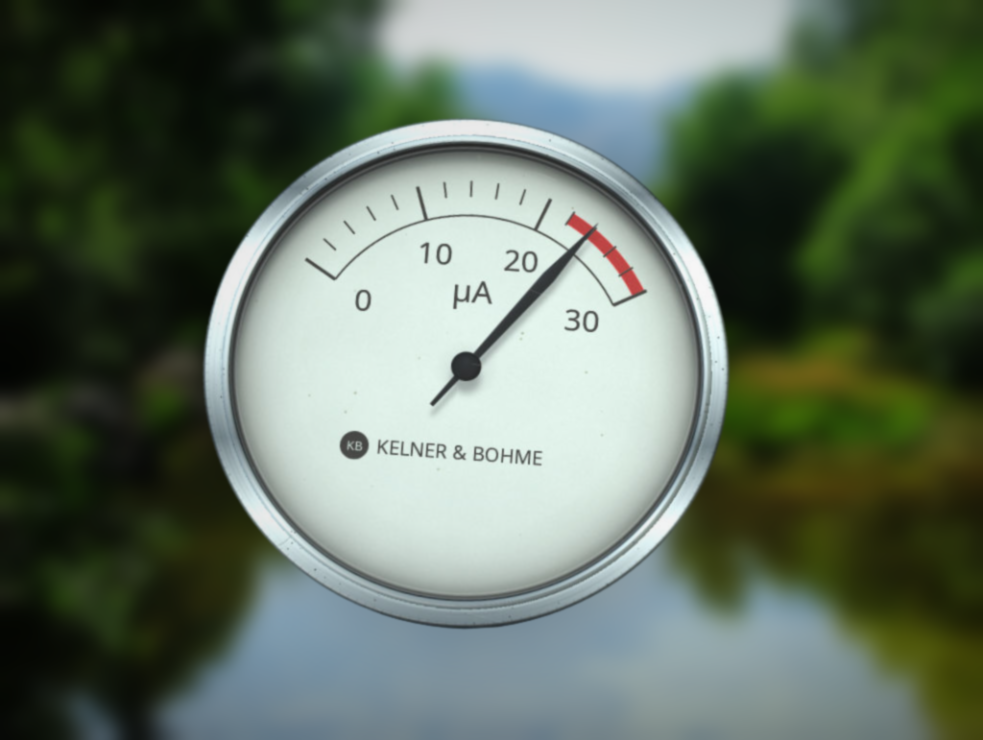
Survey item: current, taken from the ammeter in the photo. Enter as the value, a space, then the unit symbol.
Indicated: 24 µA
